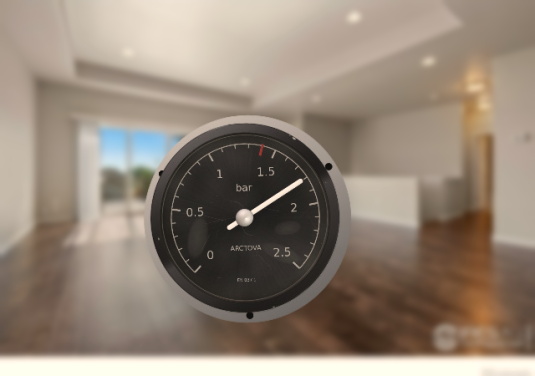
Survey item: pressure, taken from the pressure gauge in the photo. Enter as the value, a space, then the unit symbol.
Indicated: 1.8 bar
